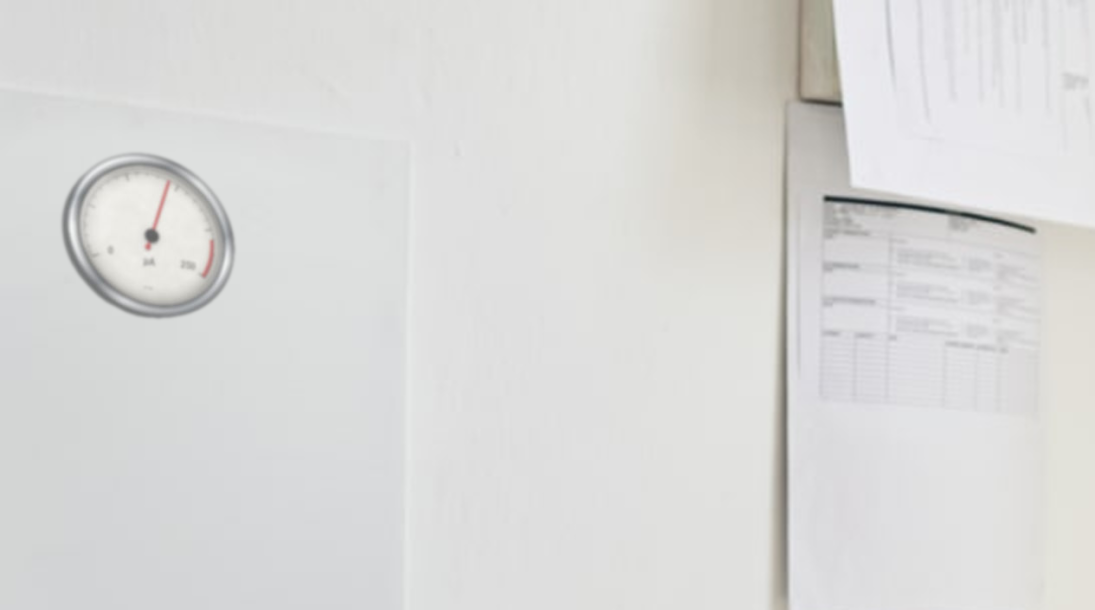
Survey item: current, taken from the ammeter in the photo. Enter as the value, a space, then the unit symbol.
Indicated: 140 µA
